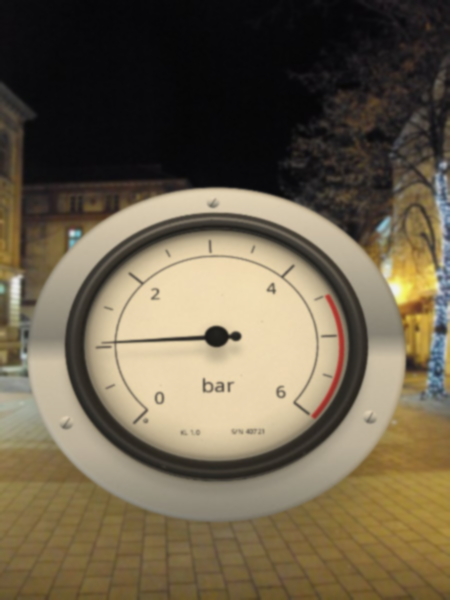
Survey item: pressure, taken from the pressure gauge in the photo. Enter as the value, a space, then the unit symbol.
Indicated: 1 bar
